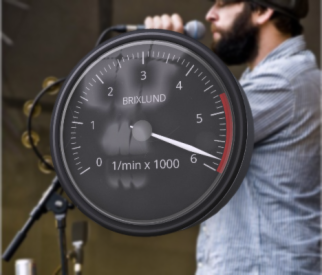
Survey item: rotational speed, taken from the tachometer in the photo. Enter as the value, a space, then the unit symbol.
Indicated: 5800 rpm
